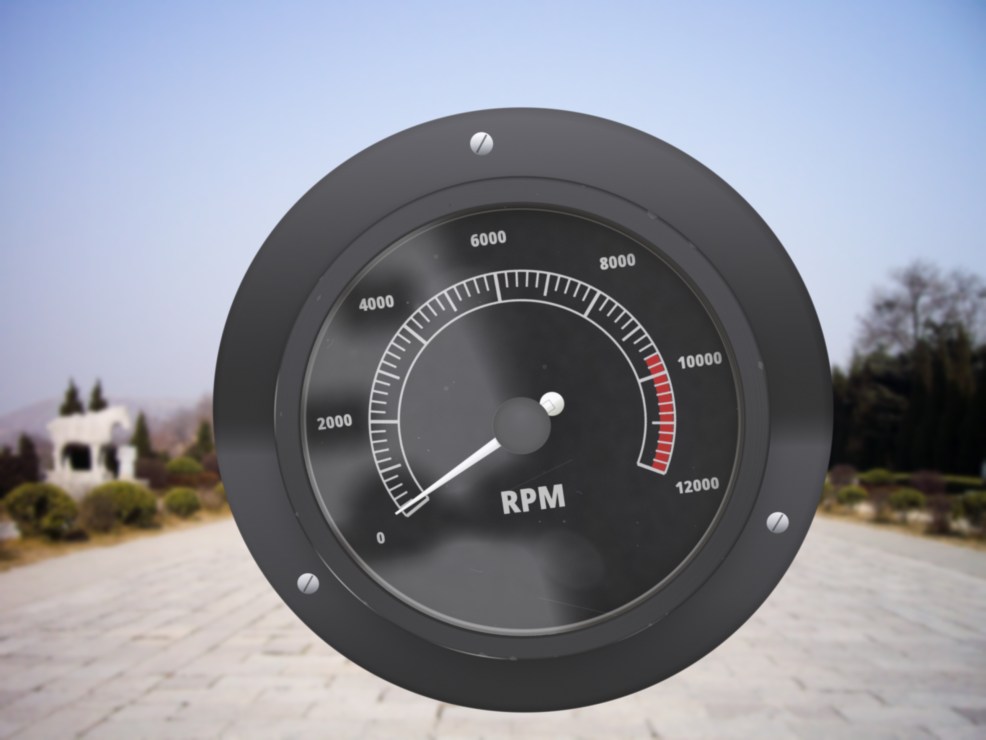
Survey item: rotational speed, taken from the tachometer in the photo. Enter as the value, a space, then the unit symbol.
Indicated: 200 rpm
